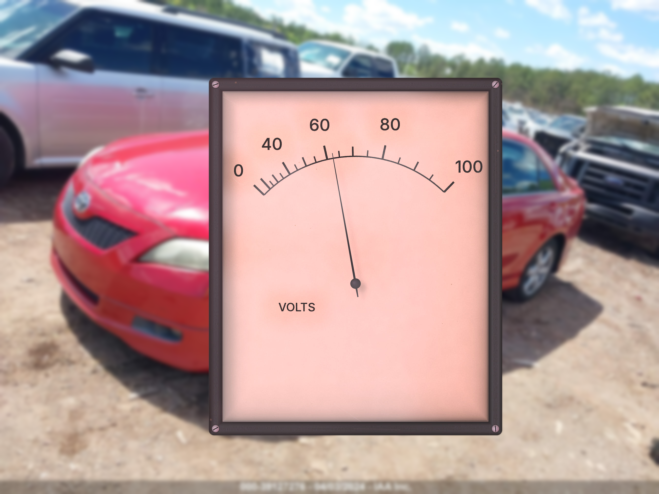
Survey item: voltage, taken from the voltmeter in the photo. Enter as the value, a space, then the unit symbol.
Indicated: 62.5 V
